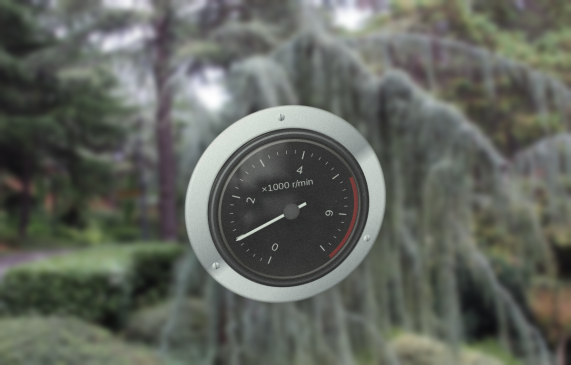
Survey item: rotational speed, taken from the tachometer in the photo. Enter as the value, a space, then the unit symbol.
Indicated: 1000 rpm
